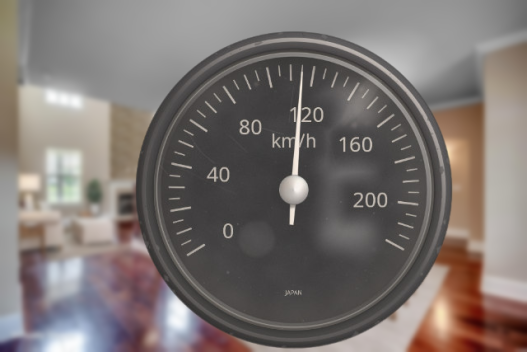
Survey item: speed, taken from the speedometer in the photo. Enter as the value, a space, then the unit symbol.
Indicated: 115 km/h
